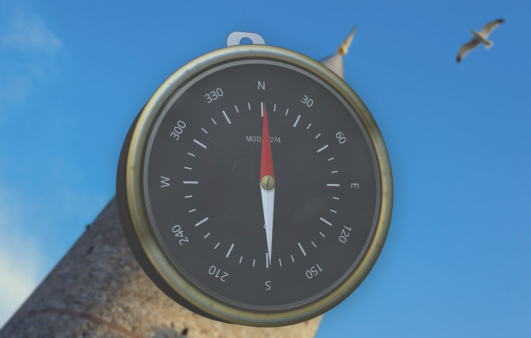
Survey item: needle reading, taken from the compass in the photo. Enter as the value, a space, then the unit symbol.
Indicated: 0 °
